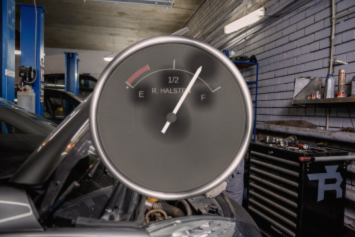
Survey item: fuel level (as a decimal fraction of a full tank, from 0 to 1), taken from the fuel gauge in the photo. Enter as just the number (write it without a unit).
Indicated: 0.75
